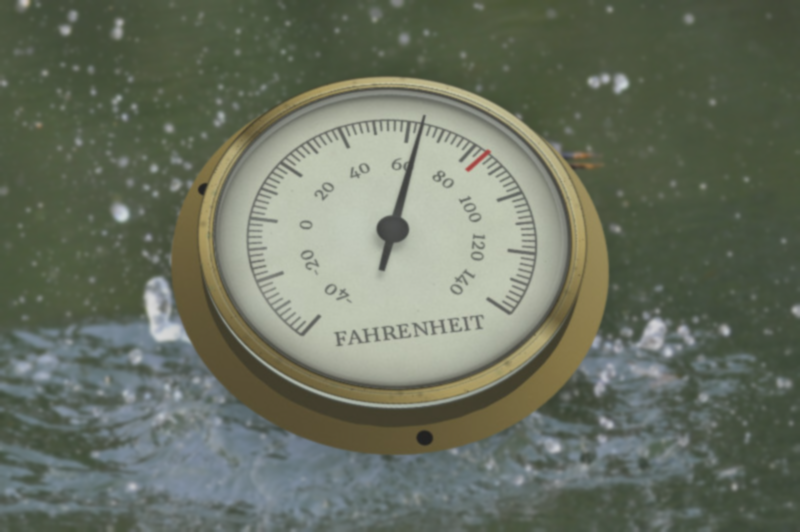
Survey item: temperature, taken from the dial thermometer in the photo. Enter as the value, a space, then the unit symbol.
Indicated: 64 °F
